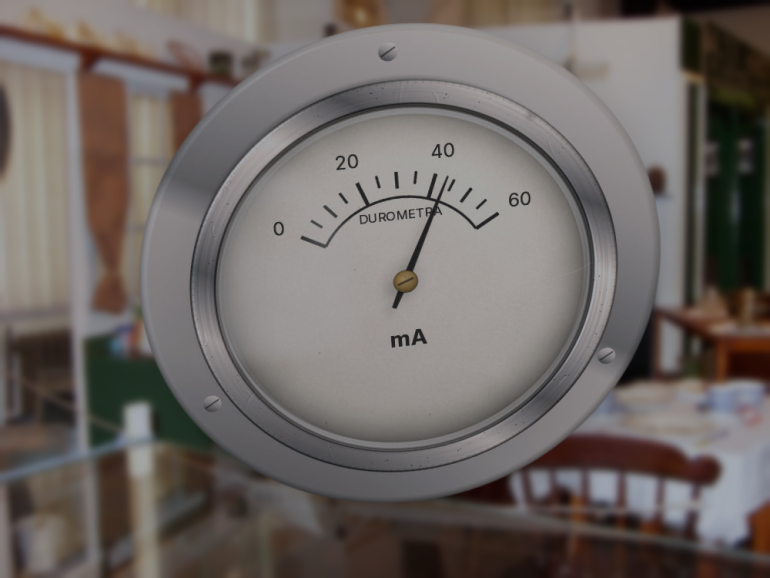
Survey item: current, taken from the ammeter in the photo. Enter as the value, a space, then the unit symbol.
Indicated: 42.5 mA
